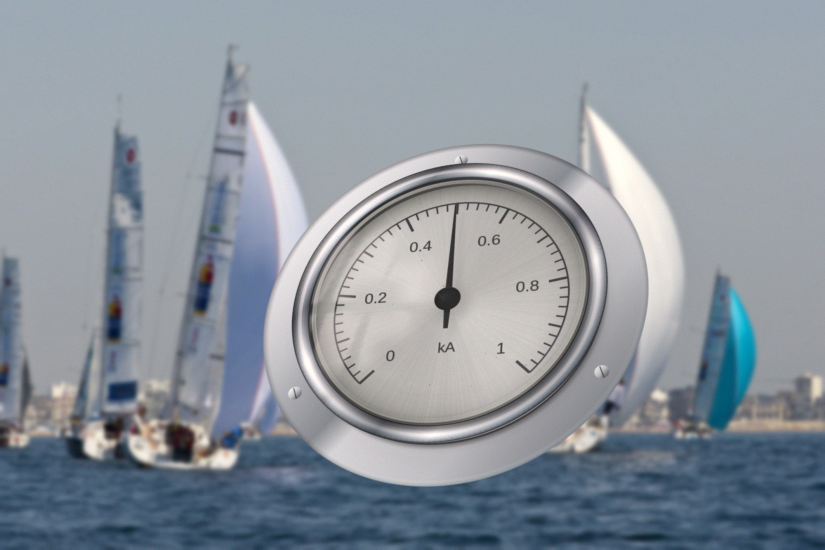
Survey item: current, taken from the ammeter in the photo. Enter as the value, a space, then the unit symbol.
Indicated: 0.5 kA
